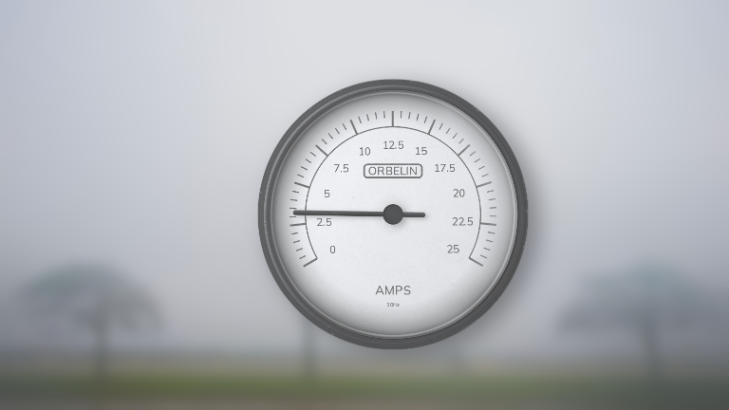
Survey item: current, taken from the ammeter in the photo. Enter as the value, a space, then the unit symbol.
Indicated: 3.25 A
